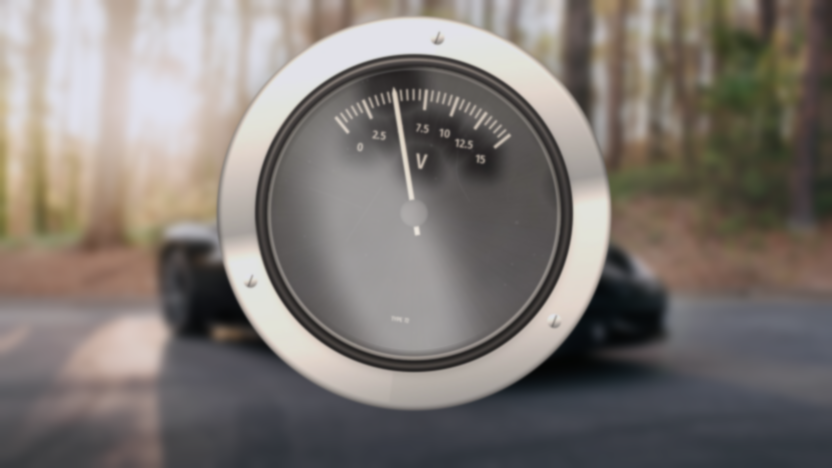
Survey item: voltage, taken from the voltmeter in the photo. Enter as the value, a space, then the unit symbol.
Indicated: 5 V
